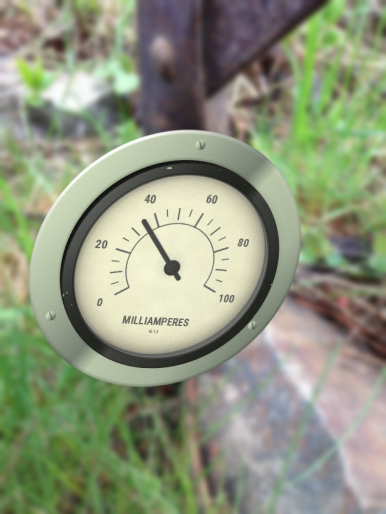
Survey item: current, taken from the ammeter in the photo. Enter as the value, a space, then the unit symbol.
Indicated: 35 mA
